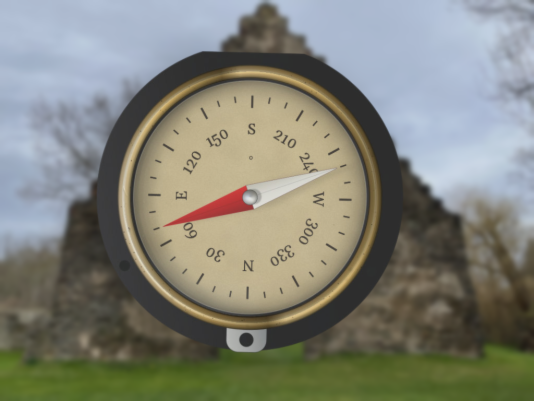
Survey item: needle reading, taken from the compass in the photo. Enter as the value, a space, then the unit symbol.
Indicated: 70 °
